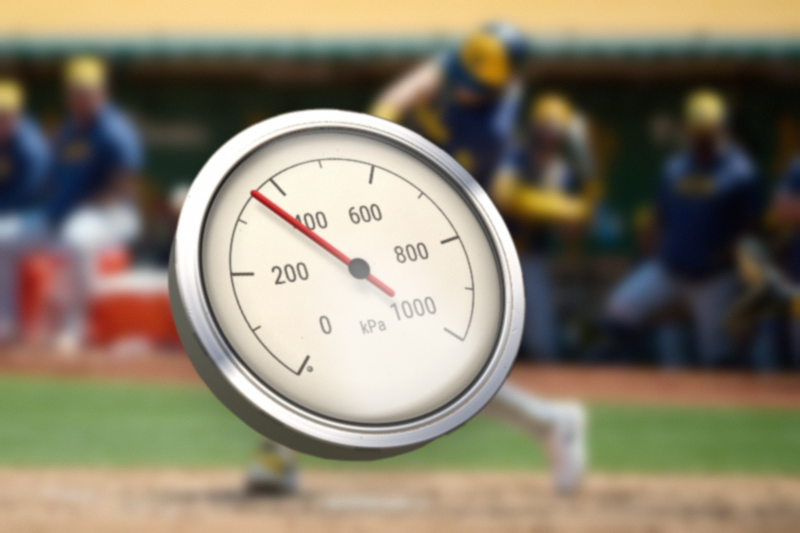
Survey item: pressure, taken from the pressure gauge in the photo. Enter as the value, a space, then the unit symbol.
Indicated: 350 kPa
